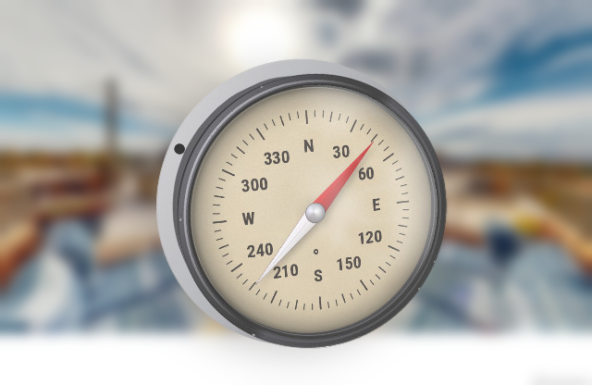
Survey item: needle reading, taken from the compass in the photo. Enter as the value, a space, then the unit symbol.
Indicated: 45 °
